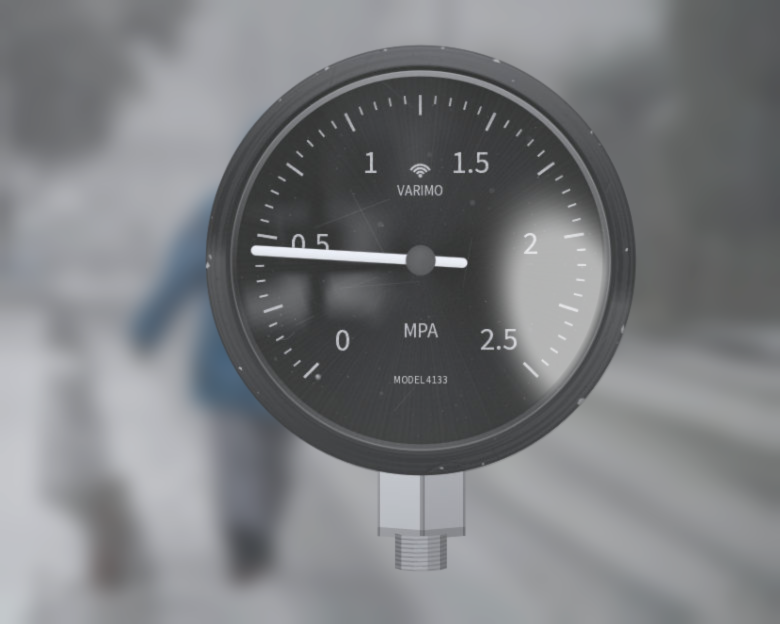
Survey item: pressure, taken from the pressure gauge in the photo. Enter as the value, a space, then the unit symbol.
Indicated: 0.45 MPa
